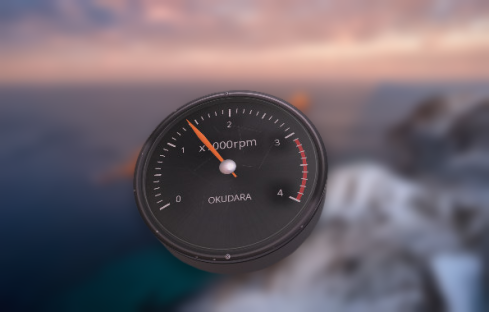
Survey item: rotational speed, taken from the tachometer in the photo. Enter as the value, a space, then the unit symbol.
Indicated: 1400 rpm
